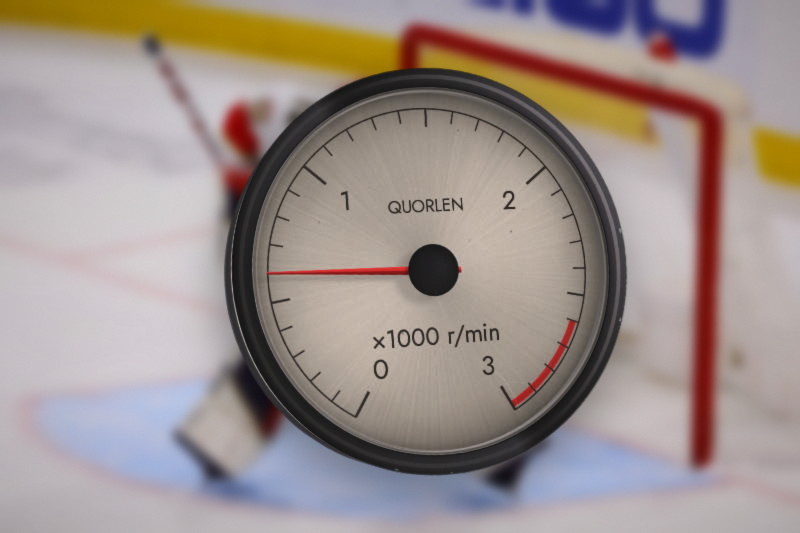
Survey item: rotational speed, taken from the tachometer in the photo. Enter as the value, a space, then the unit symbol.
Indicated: 600 rpm
